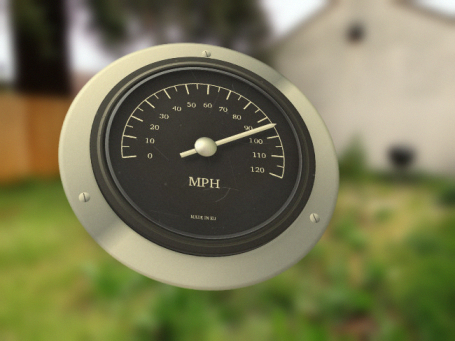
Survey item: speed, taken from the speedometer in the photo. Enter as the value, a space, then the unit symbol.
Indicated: 95 mph
